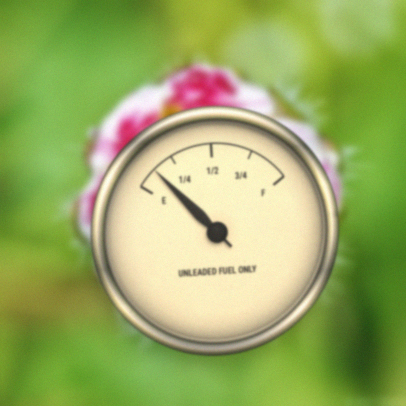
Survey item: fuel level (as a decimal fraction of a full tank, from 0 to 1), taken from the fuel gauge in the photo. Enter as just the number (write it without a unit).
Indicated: 0.125
